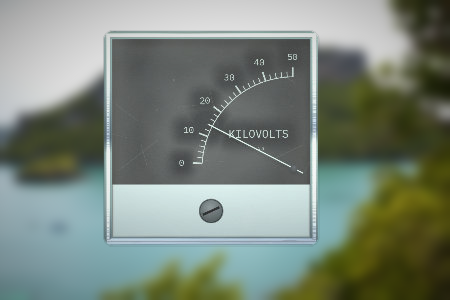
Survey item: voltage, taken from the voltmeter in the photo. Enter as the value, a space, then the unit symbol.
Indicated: 14 kV
